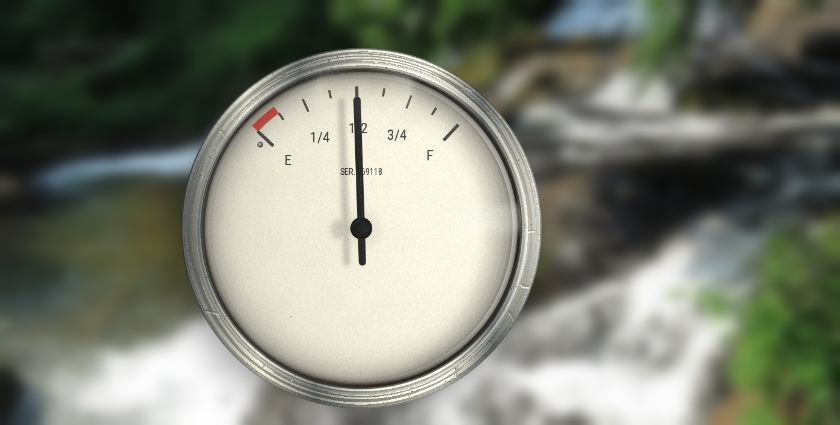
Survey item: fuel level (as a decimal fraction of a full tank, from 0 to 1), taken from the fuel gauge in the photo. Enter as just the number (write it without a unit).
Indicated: 0.5
